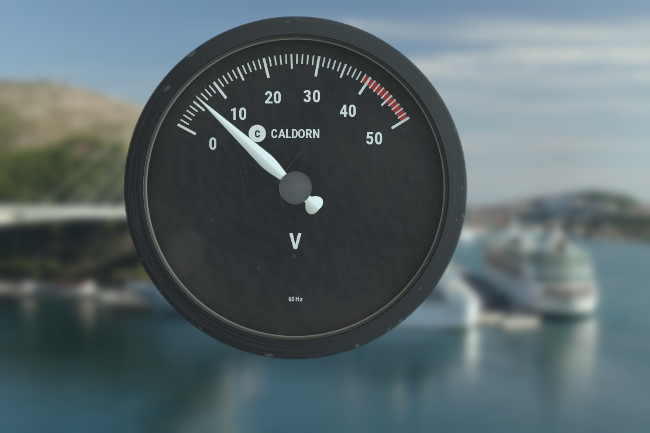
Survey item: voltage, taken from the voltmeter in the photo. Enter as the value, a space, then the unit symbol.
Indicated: 6 V
